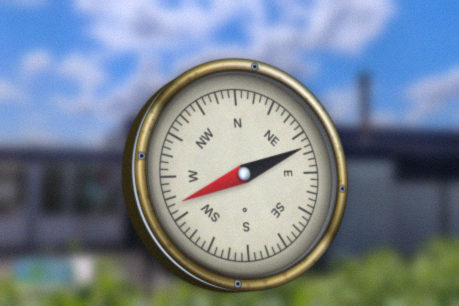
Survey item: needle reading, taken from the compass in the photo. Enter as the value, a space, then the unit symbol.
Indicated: 250 °
